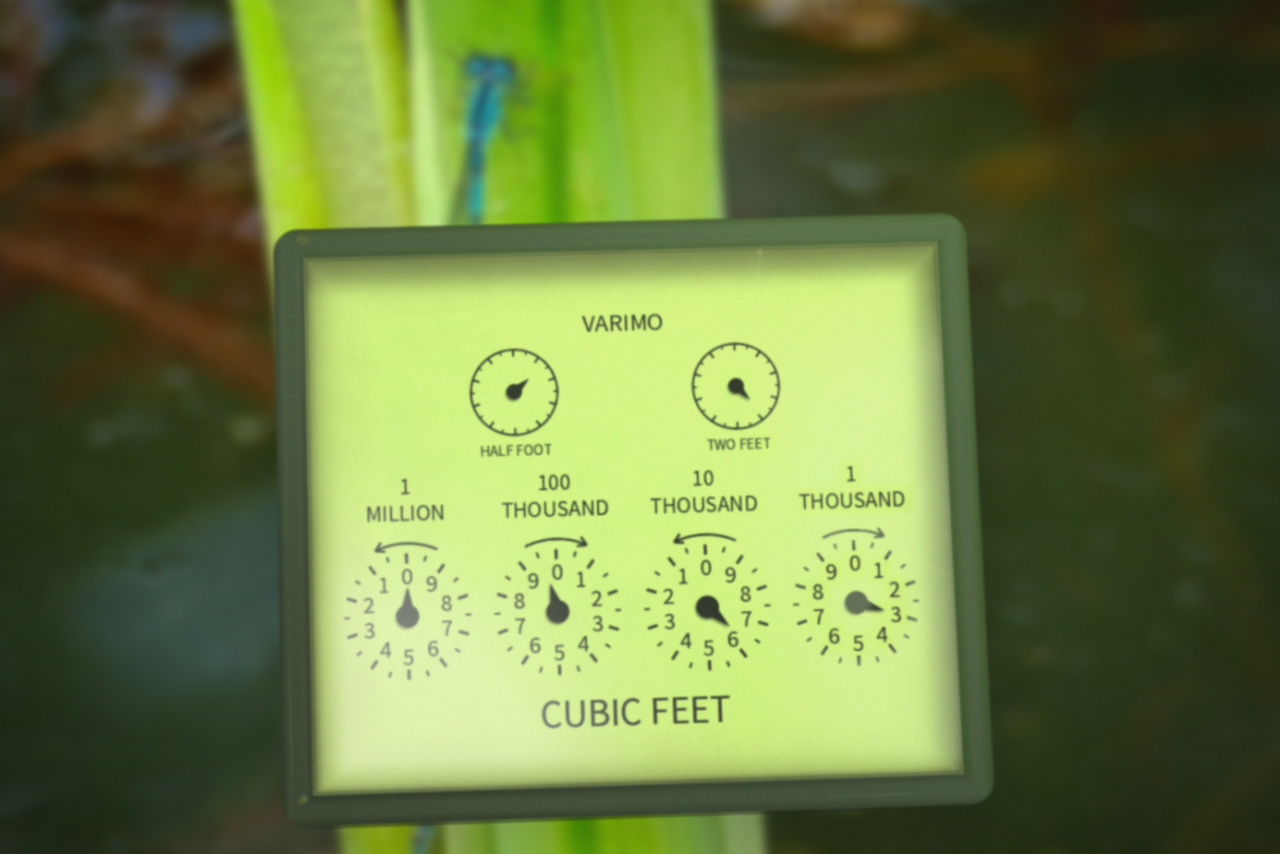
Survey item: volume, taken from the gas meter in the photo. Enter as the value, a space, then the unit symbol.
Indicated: 996300 ft³
